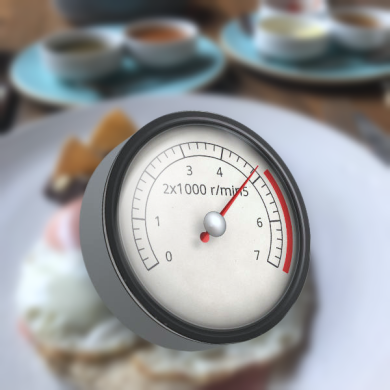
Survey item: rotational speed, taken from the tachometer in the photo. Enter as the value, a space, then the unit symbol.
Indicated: 4800 rpm
